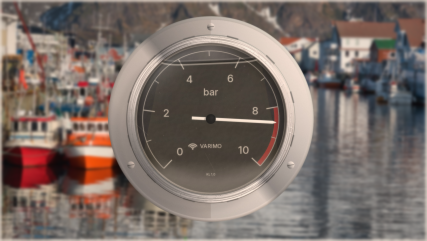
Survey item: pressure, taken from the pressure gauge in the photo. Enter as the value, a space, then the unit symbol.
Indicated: 8.5 bar
